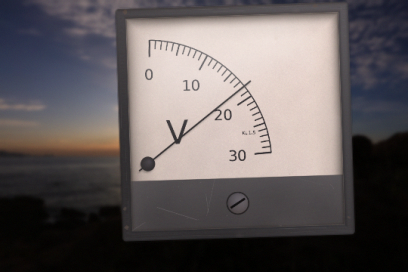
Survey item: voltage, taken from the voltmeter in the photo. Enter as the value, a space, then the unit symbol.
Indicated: 18 V
